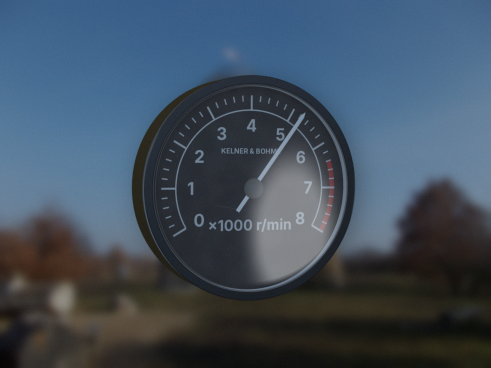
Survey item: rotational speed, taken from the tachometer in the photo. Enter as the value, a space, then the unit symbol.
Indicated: 5200 rpm
